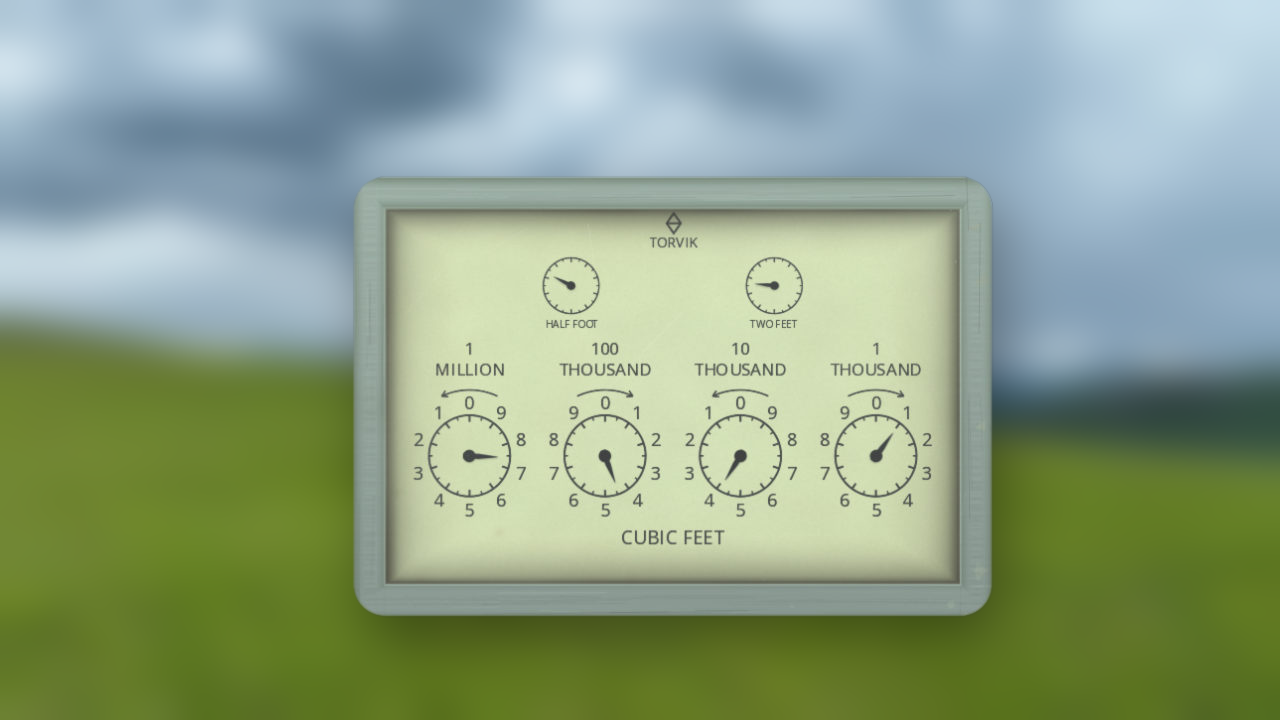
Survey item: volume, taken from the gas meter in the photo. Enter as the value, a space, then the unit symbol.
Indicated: 744100 ft³
